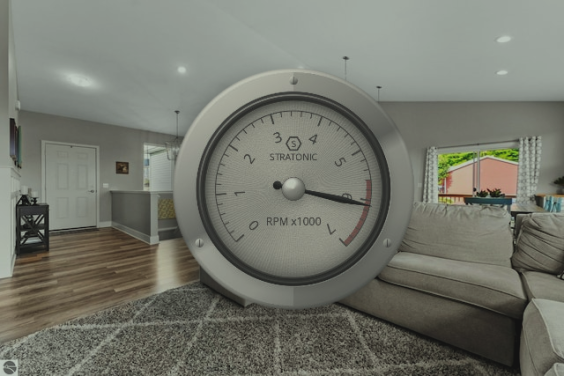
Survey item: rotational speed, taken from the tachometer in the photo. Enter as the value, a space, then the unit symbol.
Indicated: 6100 rpm
